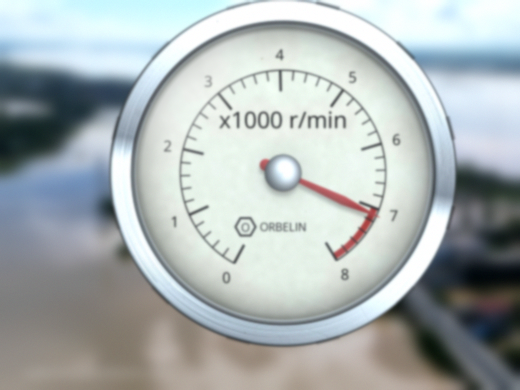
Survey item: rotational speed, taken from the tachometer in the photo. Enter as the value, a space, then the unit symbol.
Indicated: 7100 rpm
